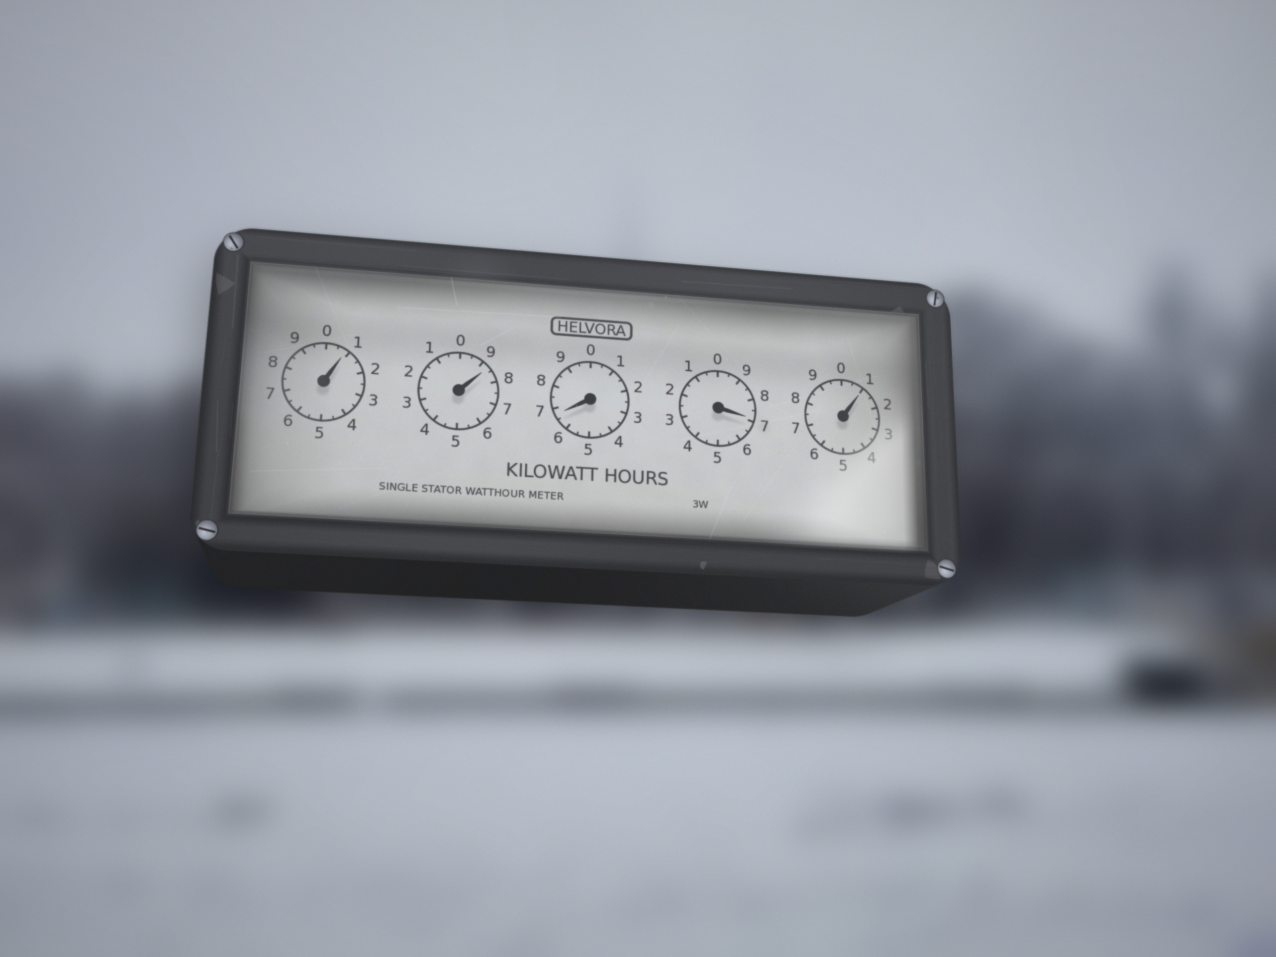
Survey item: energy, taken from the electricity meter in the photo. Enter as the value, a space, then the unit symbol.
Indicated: 8671 kWh
